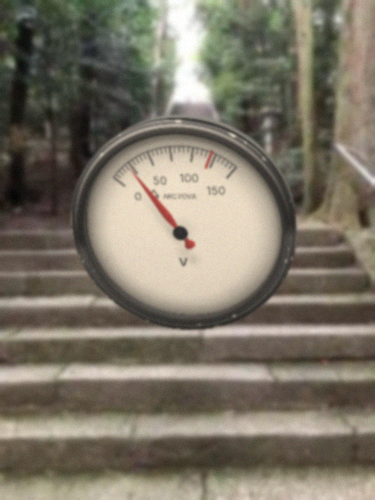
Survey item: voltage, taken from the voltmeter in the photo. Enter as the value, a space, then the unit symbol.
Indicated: 25 V
